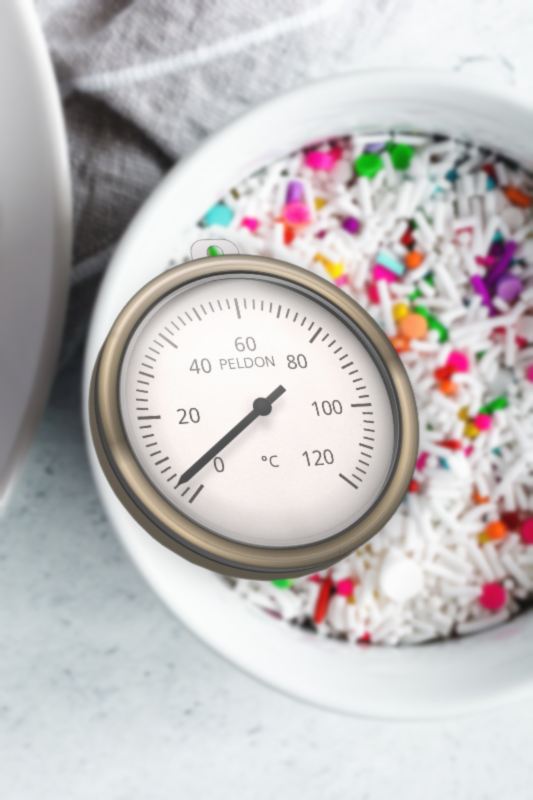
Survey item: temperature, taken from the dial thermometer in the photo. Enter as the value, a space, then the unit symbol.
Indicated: 4 °C
